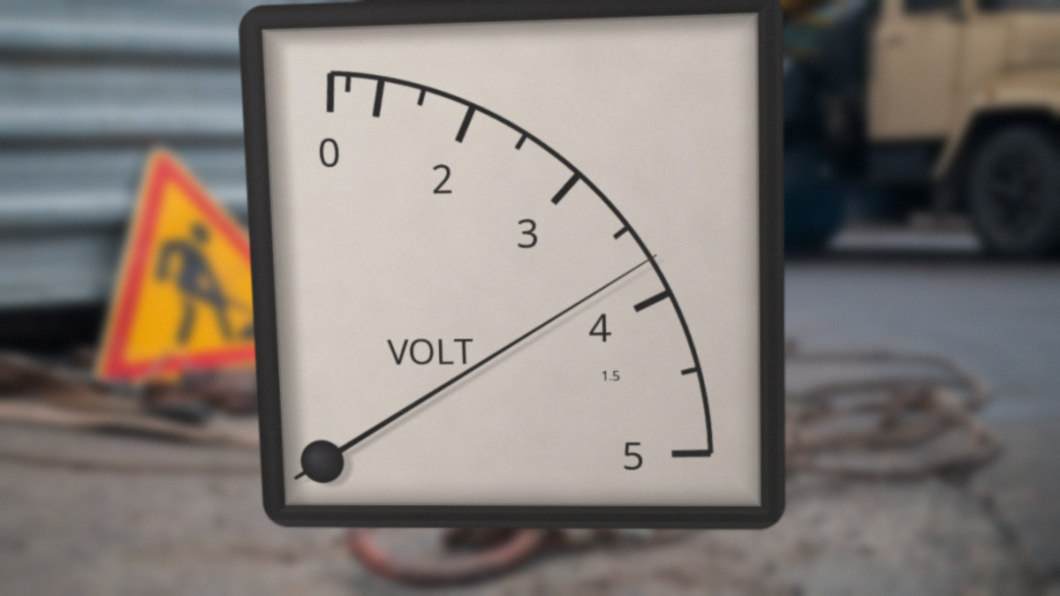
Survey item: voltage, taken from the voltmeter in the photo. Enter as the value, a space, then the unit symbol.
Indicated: 3.75 V
